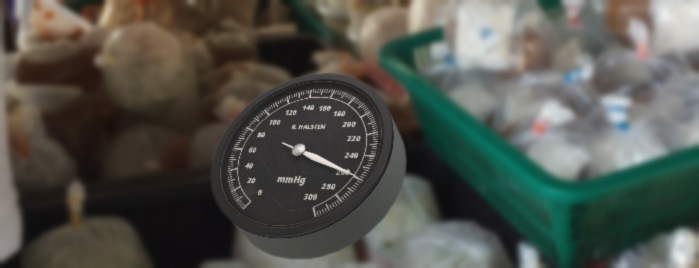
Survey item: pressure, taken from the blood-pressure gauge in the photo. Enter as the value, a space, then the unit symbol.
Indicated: 260 mmHg
